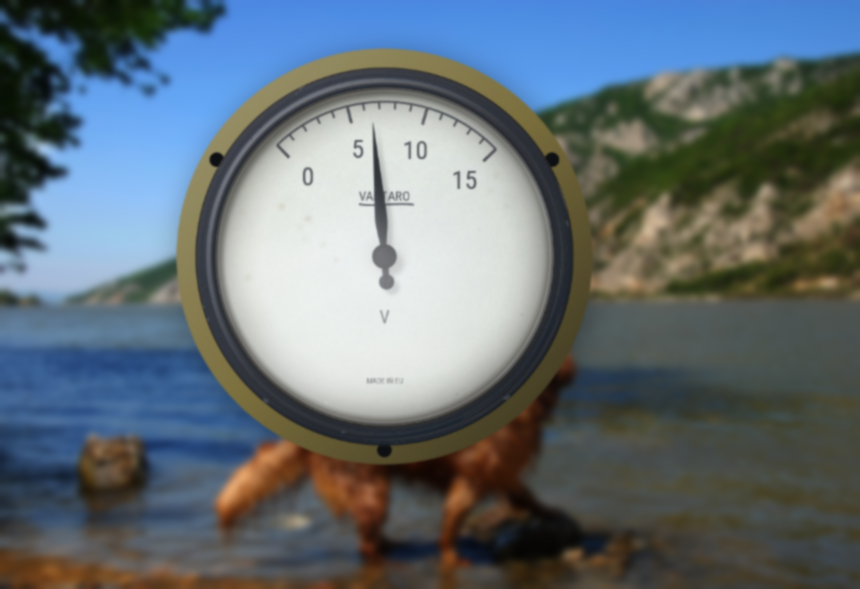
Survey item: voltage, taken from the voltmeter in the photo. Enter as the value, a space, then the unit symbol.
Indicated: 6.5 V
